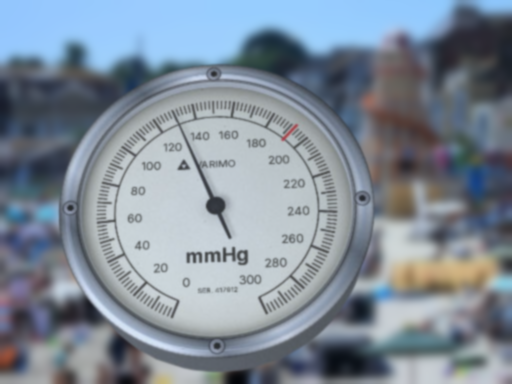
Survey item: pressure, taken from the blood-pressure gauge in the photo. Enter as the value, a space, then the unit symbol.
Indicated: 130 mmHg
